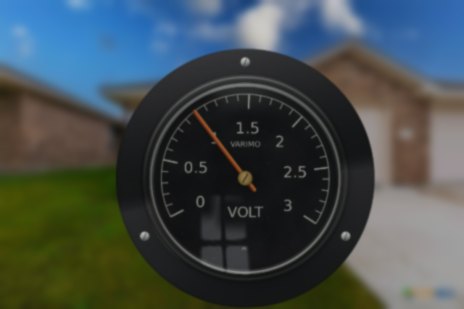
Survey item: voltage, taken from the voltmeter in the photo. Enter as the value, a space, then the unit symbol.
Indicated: 1 V
